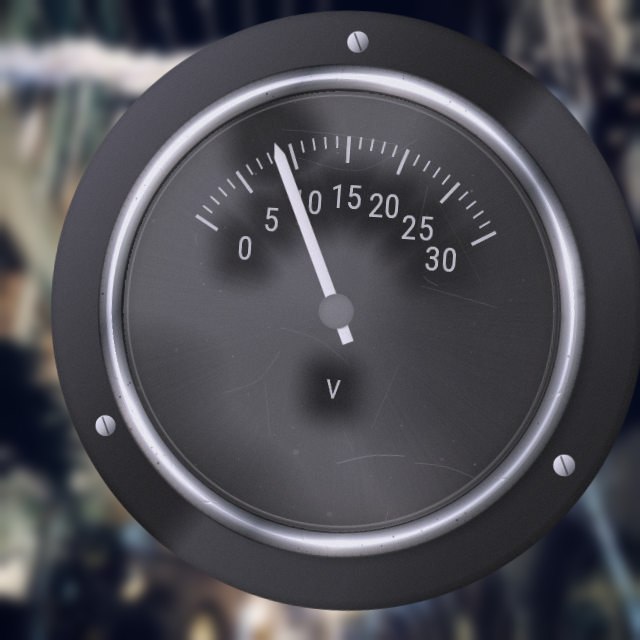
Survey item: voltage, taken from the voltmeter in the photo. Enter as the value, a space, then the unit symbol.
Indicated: 9 V
